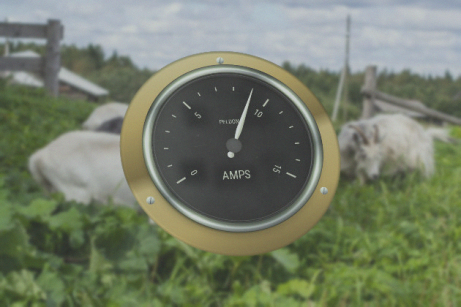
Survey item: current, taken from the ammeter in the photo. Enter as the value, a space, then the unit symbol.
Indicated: 9 A
